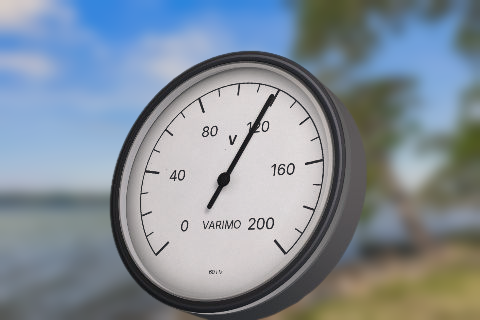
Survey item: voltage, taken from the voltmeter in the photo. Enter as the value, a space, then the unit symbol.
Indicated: 120 V
